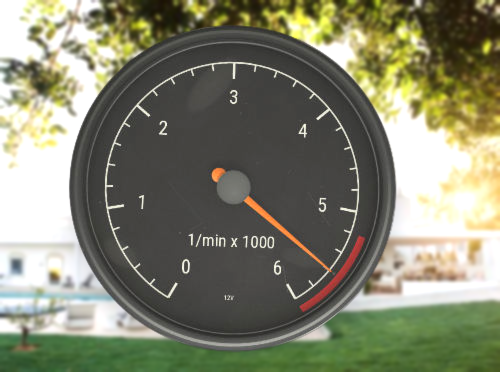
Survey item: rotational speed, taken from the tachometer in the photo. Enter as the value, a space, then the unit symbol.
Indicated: 5600 rpm
